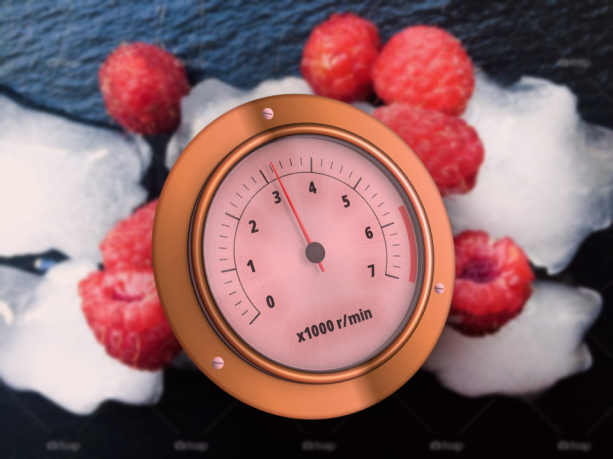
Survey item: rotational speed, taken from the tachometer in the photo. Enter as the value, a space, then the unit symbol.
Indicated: 3200 rpm
